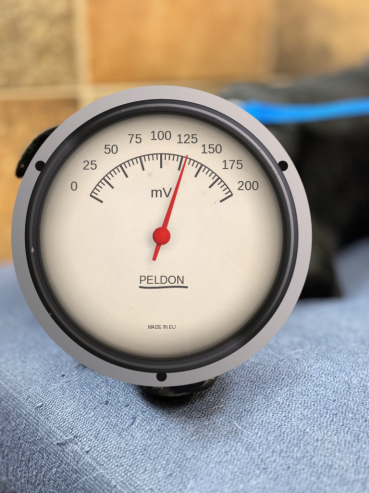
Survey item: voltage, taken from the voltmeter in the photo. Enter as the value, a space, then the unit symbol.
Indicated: 130 mV
